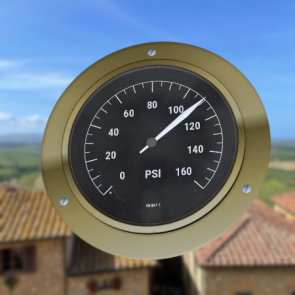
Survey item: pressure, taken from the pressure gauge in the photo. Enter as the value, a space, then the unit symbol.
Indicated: 110 psi
